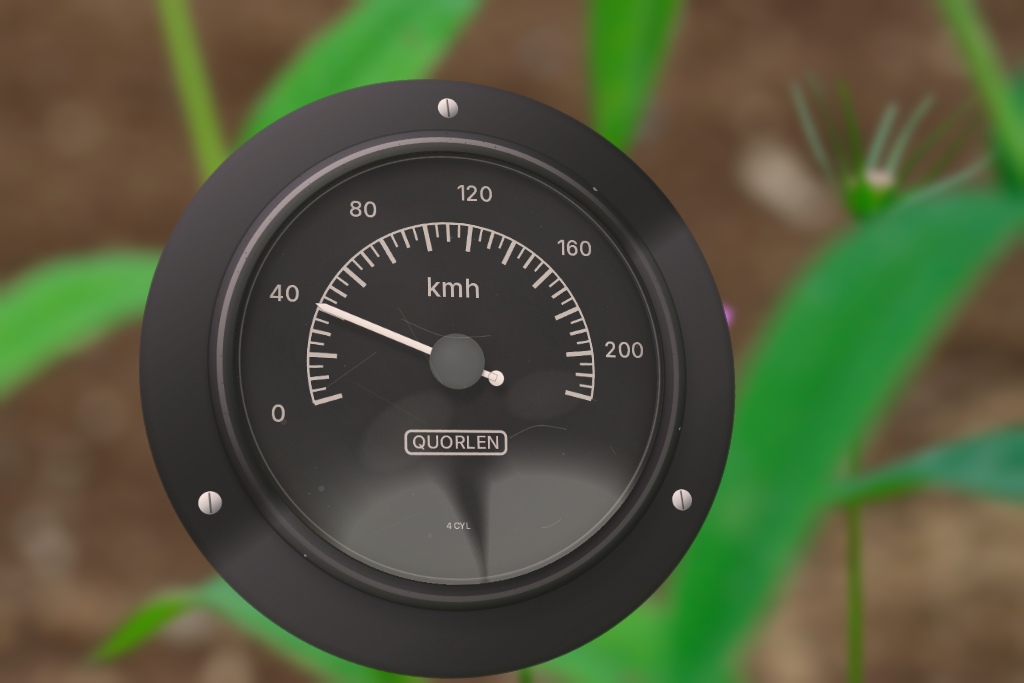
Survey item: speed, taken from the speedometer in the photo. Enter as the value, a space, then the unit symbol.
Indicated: 40 km/h
